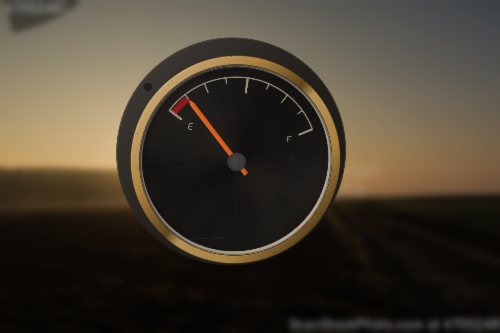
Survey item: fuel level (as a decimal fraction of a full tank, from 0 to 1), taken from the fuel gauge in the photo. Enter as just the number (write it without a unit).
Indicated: 0.125
